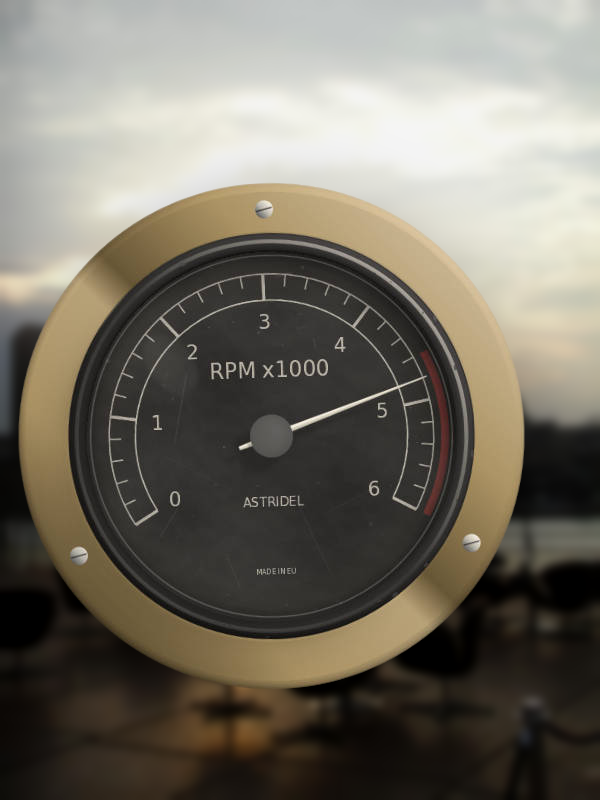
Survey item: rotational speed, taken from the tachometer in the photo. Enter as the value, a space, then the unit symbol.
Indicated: 4800 rpm
